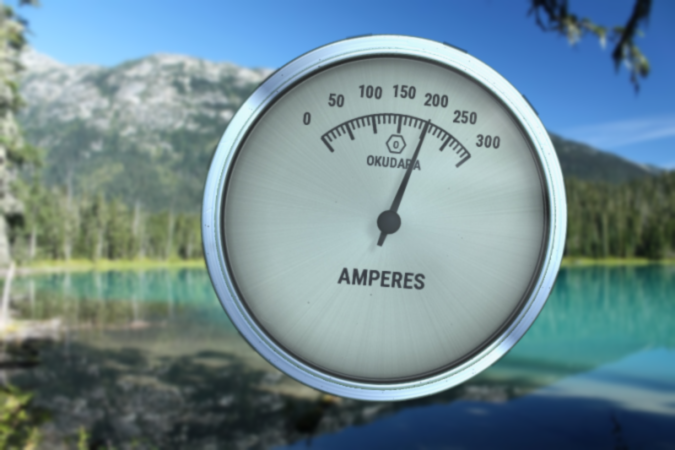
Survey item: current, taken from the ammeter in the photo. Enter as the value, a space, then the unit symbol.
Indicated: 200 A
